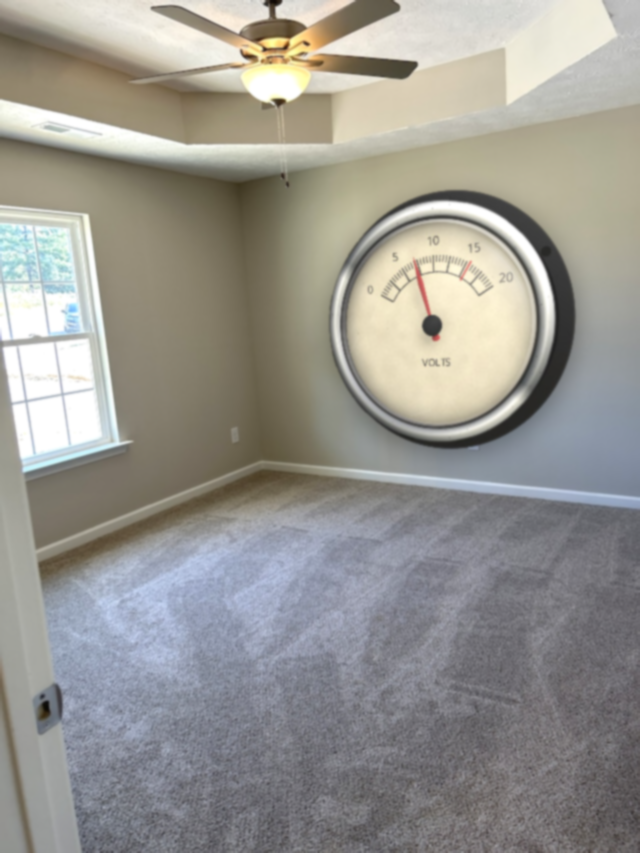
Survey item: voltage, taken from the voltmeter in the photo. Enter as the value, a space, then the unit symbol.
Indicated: 7.5 V
